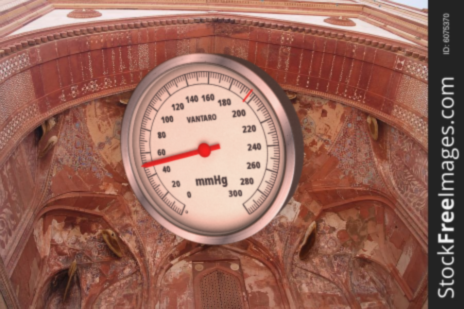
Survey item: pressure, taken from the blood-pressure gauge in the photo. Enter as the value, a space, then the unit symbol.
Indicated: 50 mmHg
